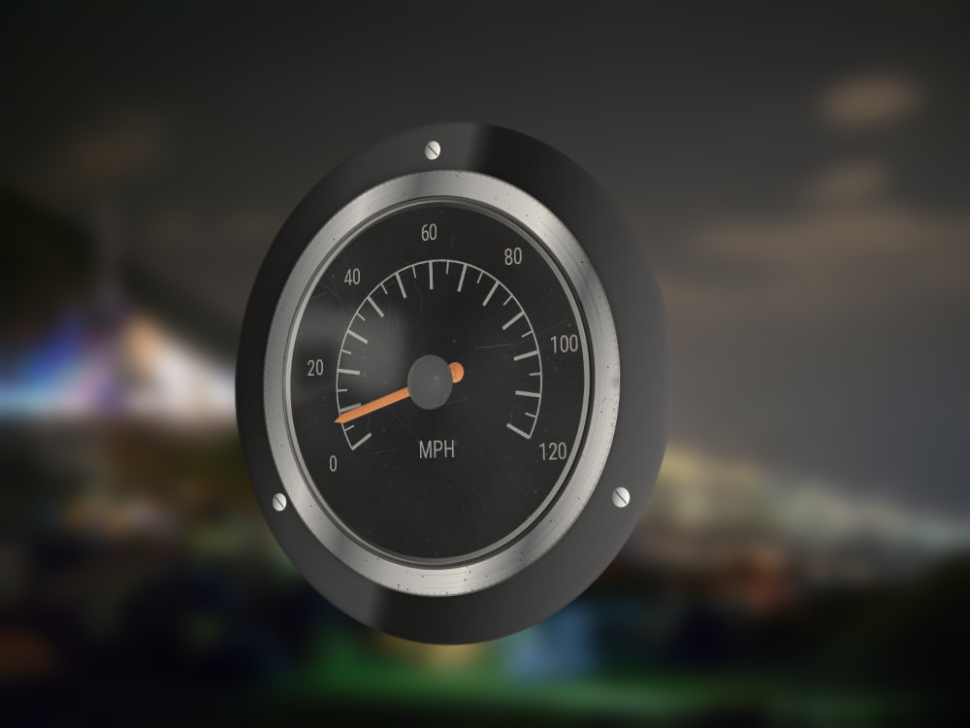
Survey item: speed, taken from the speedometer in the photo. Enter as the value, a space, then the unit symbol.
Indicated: 7.5 mph
